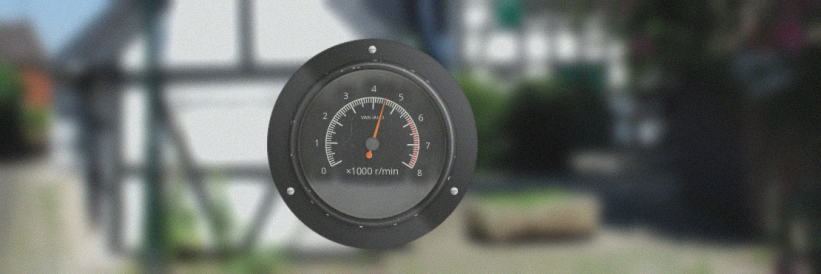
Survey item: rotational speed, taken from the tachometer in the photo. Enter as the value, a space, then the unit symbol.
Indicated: 4500 rpm
